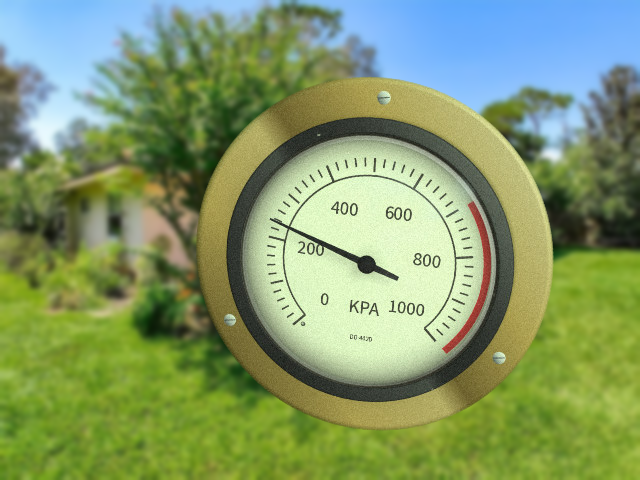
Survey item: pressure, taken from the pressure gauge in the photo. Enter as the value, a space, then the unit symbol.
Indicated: 240 kPa
